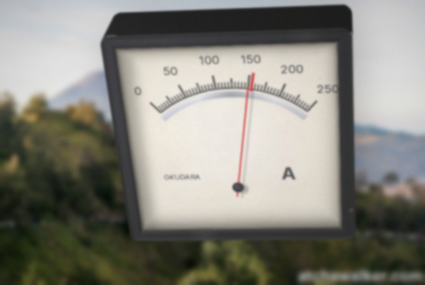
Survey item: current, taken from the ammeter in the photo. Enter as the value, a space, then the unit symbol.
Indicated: 150 A
